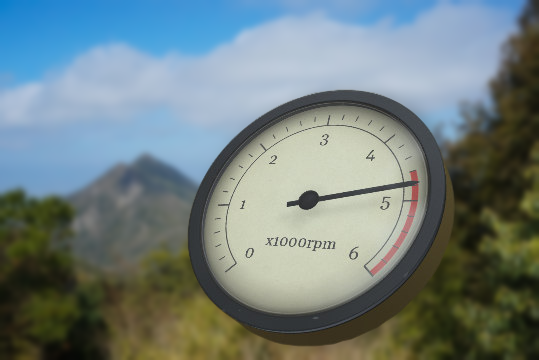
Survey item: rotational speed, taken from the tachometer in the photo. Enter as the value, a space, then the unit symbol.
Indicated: 4800 rpm
